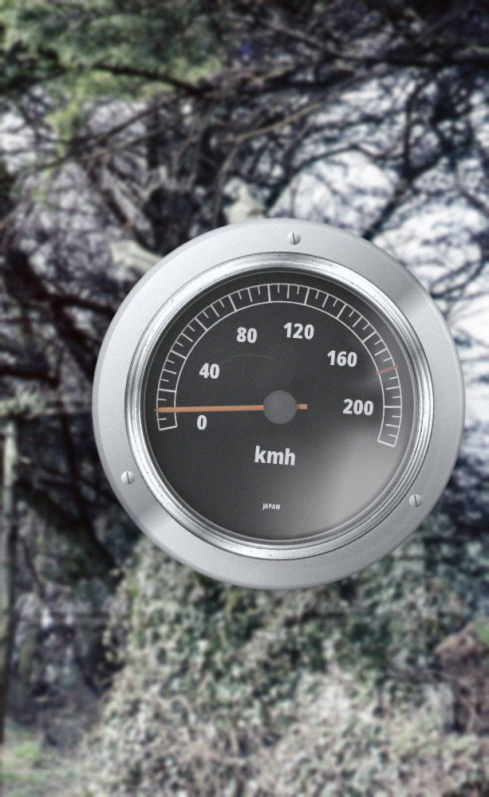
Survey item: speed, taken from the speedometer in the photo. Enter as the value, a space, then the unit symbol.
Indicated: 10 km/h
